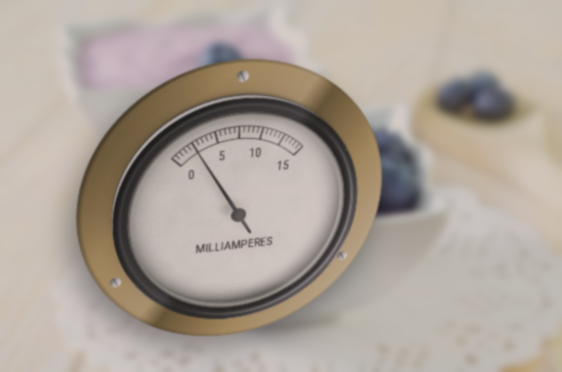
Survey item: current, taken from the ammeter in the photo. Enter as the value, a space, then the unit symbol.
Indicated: 2.5 mA
